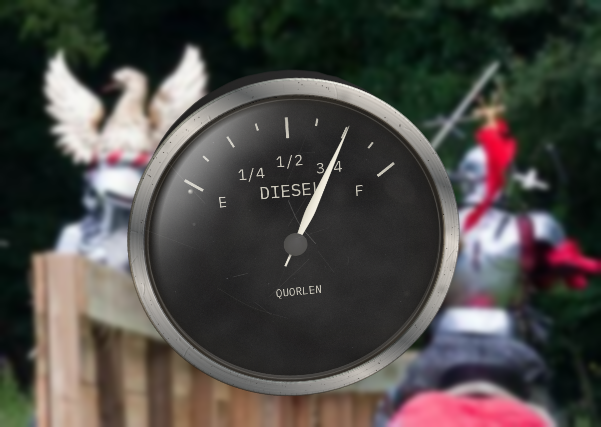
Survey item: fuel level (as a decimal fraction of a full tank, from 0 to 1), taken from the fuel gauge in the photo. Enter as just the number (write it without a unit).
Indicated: 0.75
